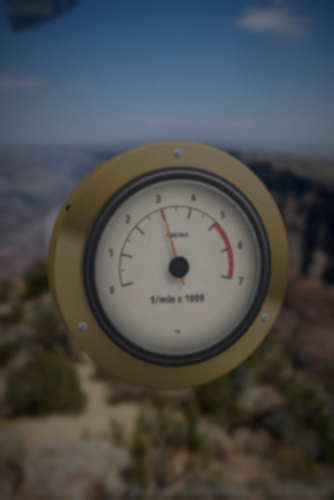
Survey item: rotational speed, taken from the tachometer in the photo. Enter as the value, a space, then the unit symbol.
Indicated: 3000 rpm
